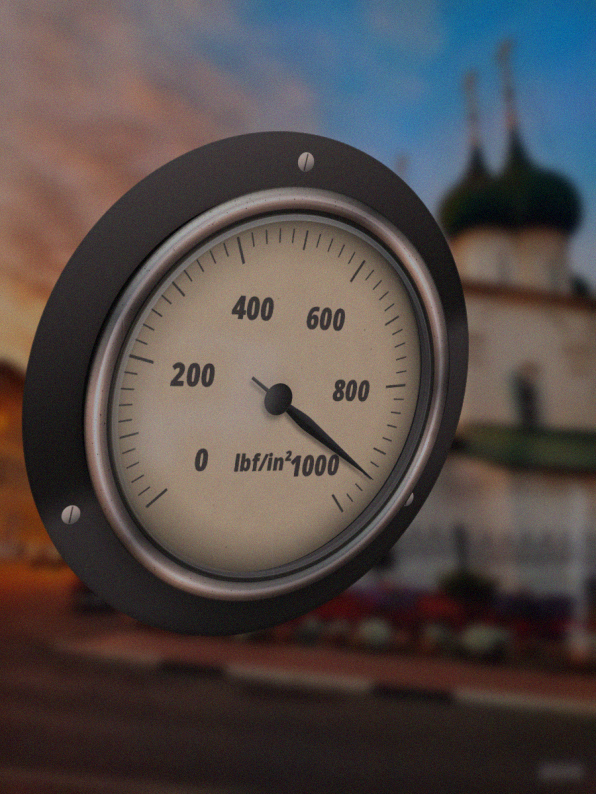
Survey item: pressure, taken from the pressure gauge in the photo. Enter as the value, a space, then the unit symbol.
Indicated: 940 psi
